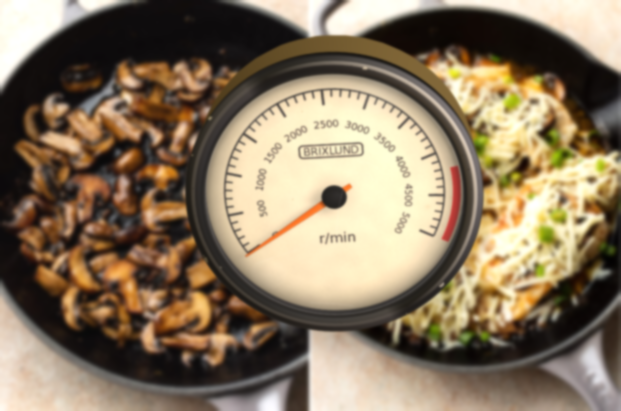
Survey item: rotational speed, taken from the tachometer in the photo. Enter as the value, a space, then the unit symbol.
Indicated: 0 rpm
